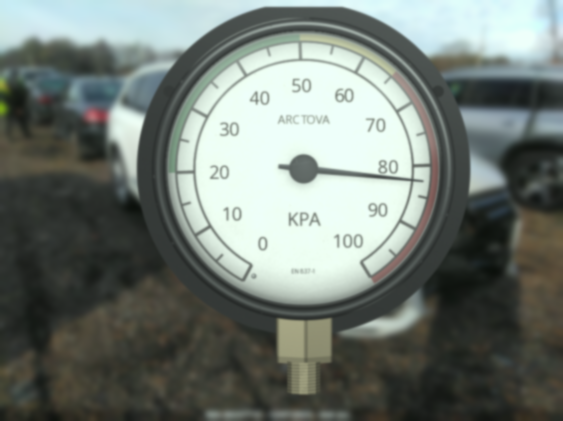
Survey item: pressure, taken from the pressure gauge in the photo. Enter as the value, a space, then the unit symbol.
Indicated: 82.5 kPa
